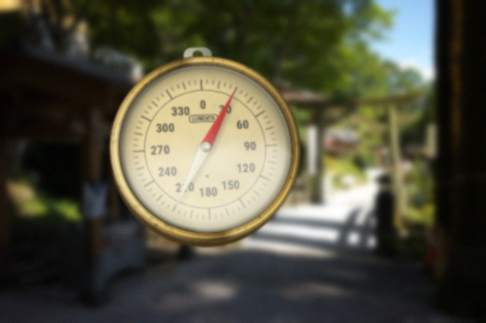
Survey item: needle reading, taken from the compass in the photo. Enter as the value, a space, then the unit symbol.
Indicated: 30 °
